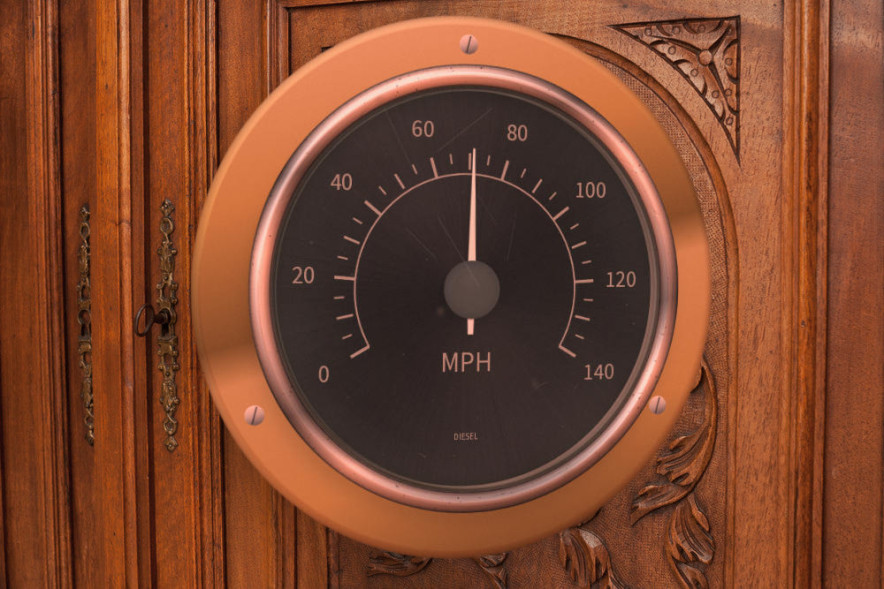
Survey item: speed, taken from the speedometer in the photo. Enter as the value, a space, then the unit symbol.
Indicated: 70 mph
